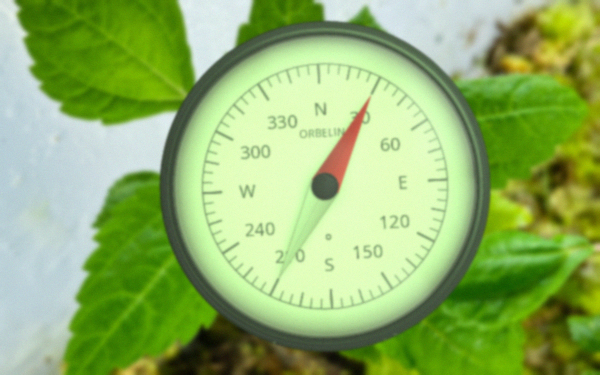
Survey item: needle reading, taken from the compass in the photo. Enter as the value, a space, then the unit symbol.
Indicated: 30 °
